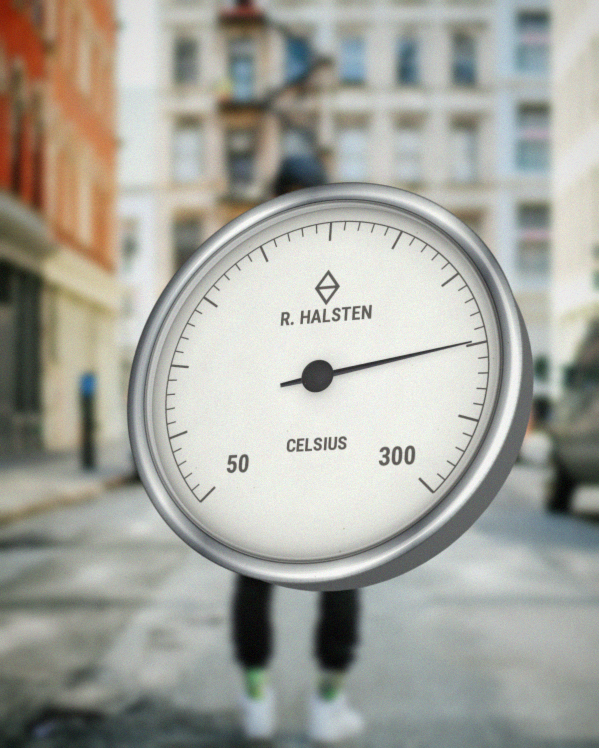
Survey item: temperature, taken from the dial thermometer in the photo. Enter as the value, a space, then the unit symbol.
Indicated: 250 °C
